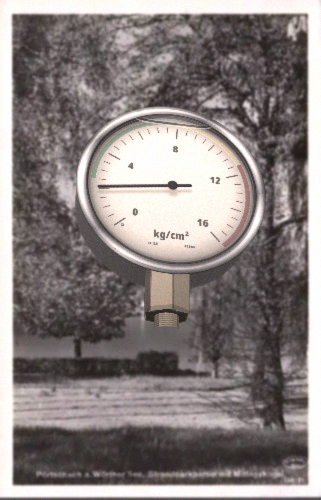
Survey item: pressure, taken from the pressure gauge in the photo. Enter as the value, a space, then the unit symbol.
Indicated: 2 kg/cm²
